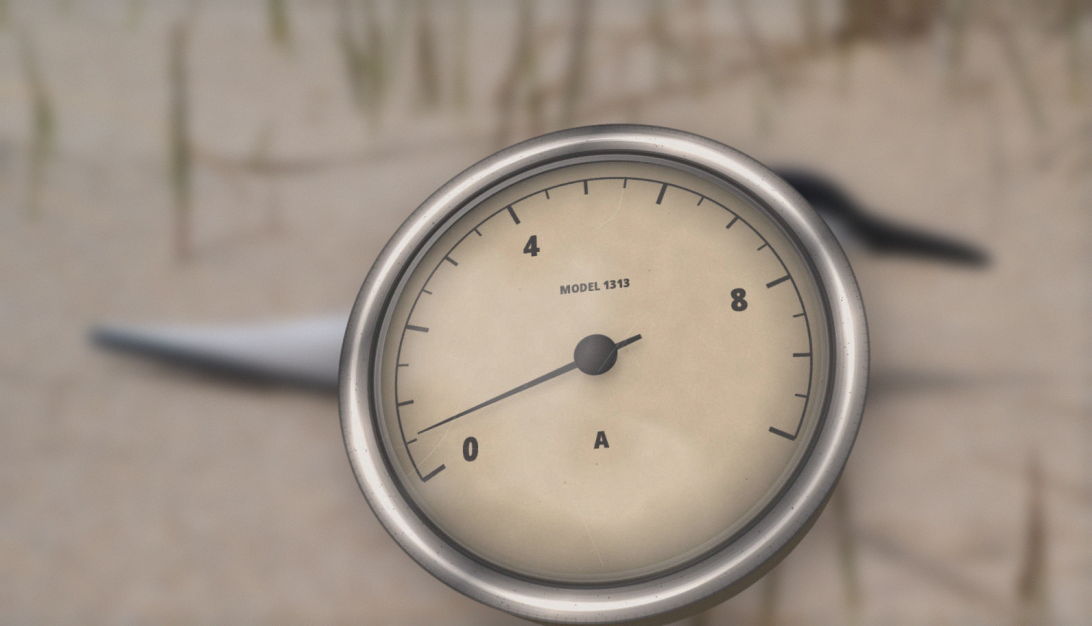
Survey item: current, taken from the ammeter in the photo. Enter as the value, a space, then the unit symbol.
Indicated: 0.5 A
